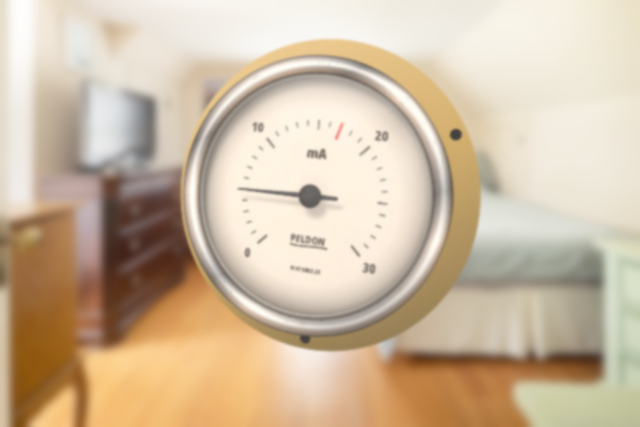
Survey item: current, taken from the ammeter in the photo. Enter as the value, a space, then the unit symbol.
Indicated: 5 mA
